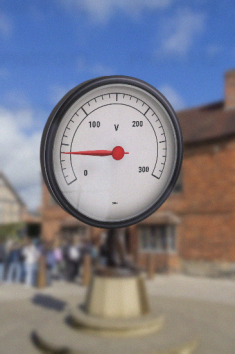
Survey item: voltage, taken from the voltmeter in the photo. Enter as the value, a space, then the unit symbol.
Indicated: 40 V
